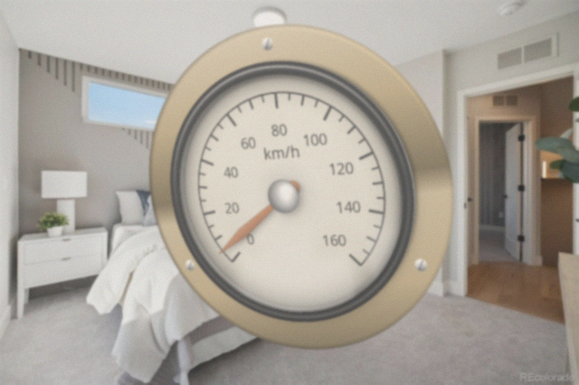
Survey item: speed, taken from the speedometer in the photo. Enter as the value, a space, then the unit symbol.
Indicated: 5 km/h
